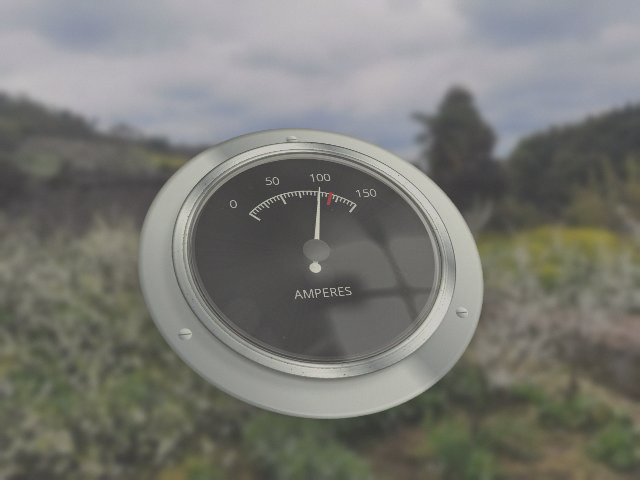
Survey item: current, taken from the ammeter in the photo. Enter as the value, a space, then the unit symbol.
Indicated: 100 A
